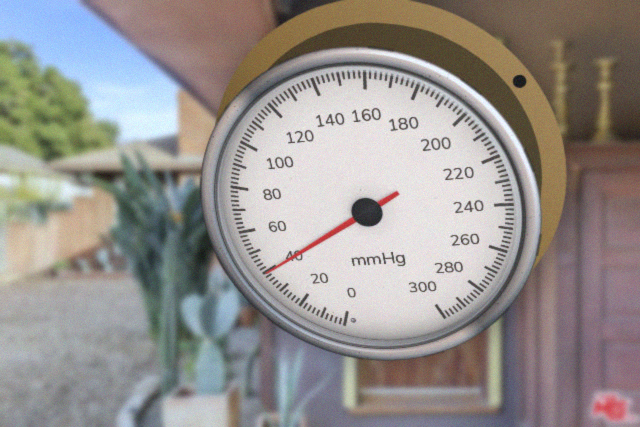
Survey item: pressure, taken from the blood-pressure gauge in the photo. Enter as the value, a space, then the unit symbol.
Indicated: 40 mmHg
